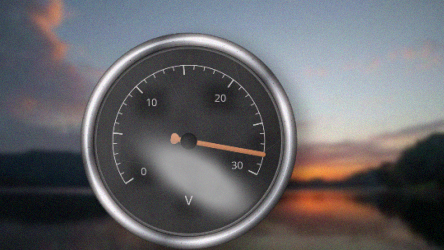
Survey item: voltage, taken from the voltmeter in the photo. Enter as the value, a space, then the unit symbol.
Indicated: 28 V
